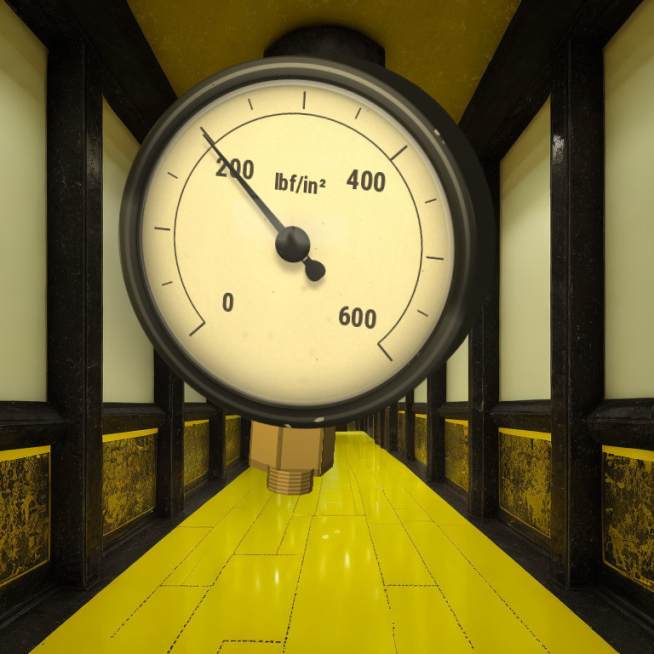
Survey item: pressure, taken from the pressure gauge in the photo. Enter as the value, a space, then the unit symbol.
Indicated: 200 psi
